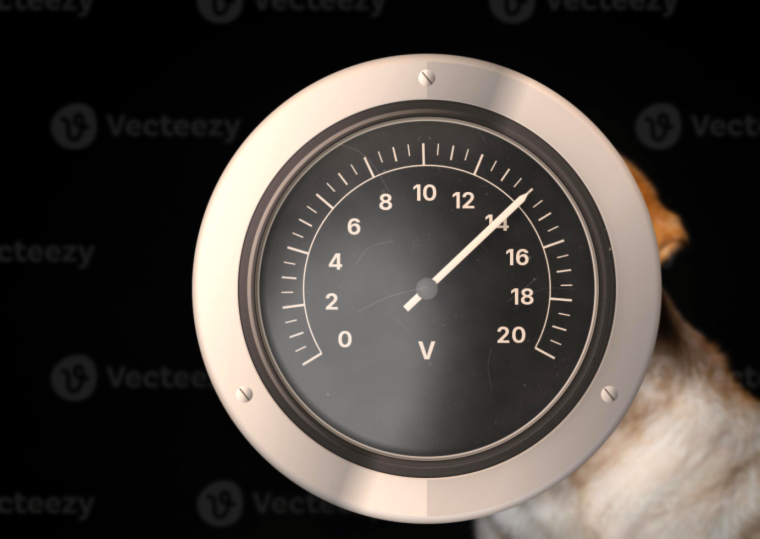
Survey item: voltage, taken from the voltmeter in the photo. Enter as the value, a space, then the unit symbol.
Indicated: 14 V
